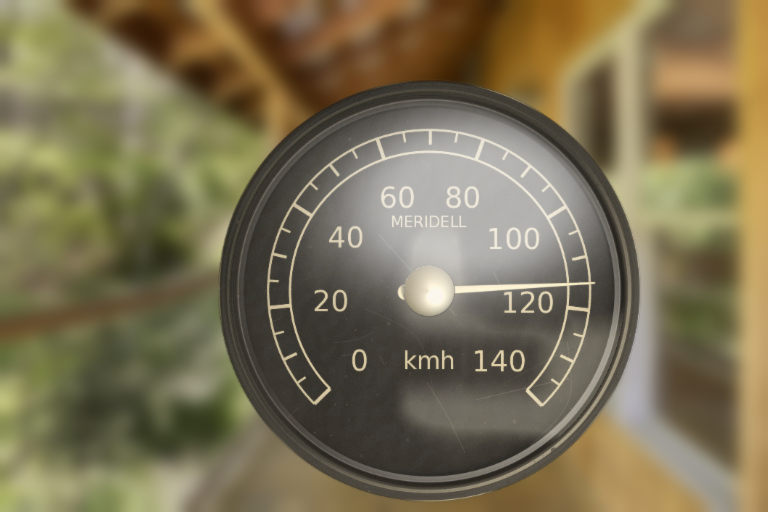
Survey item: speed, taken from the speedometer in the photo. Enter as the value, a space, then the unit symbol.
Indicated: 115 km/h
